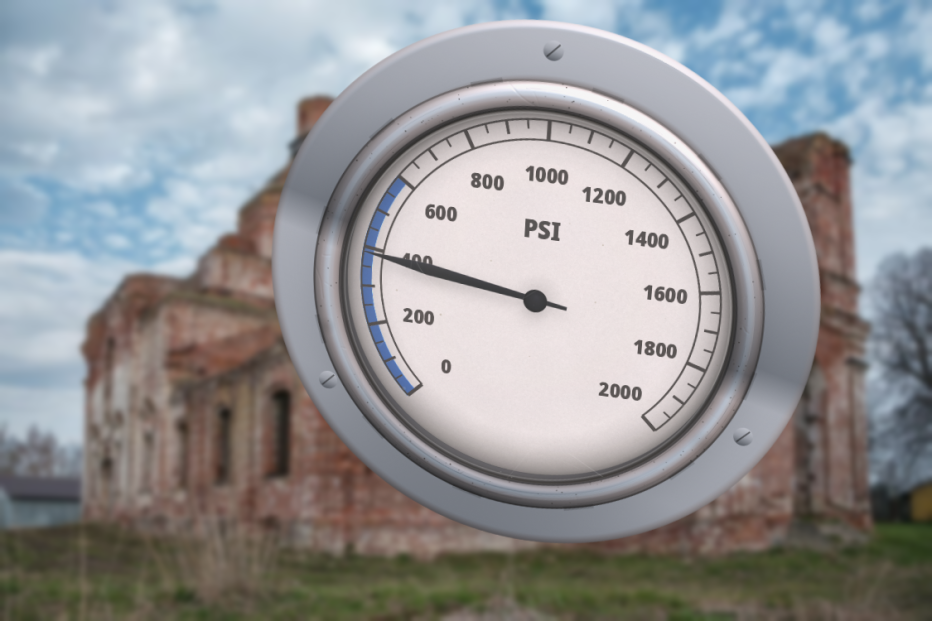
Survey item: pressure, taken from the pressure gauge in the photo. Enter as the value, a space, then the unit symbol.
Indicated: 400 psi
